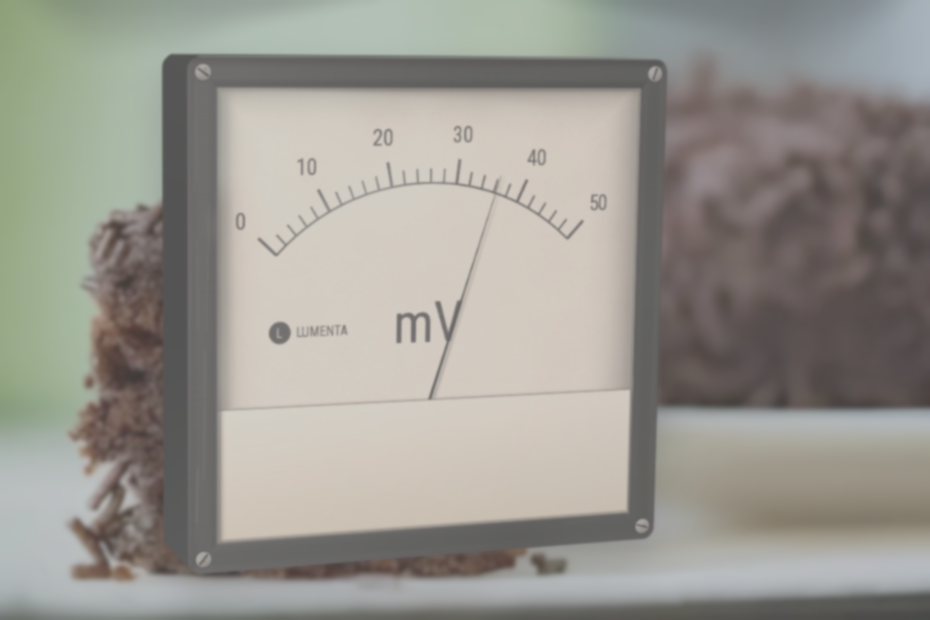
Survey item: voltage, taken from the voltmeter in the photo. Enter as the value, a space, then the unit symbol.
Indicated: 36 mV
